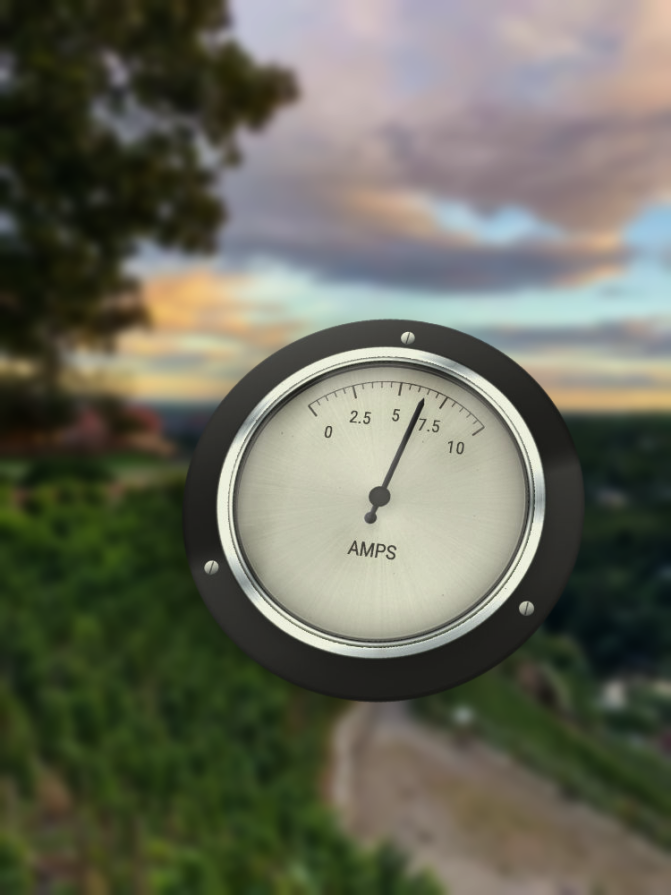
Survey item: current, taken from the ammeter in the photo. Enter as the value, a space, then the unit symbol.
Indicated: 6.5 A
